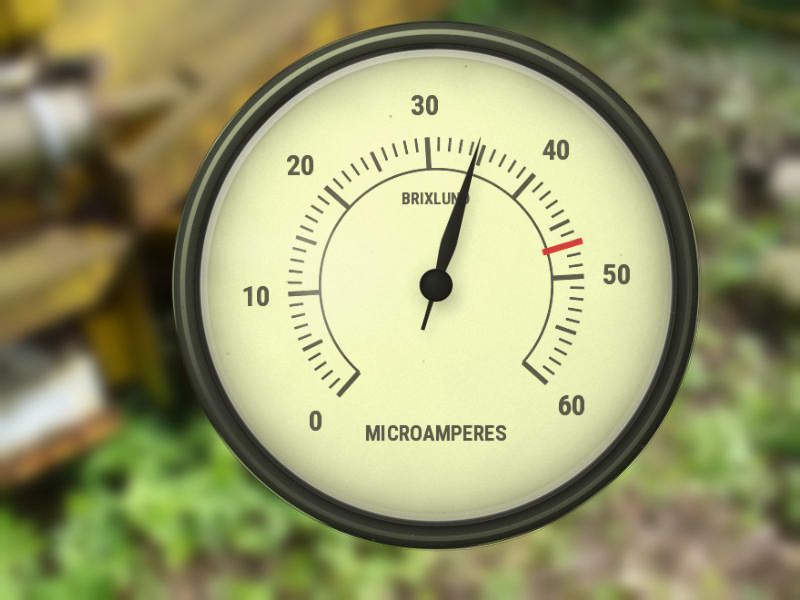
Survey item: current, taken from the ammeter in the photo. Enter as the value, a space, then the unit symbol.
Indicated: 34.5 µA
